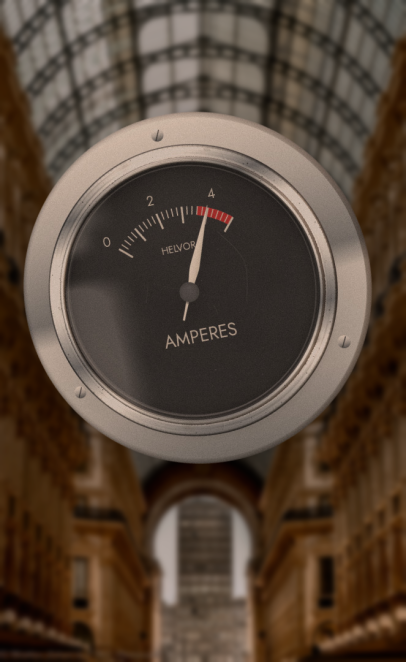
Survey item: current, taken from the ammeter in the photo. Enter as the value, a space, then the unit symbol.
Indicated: 4 A
